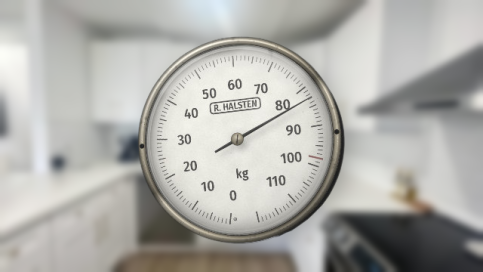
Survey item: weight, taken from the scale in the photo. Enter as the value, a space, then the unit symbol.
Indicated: 83 kg
